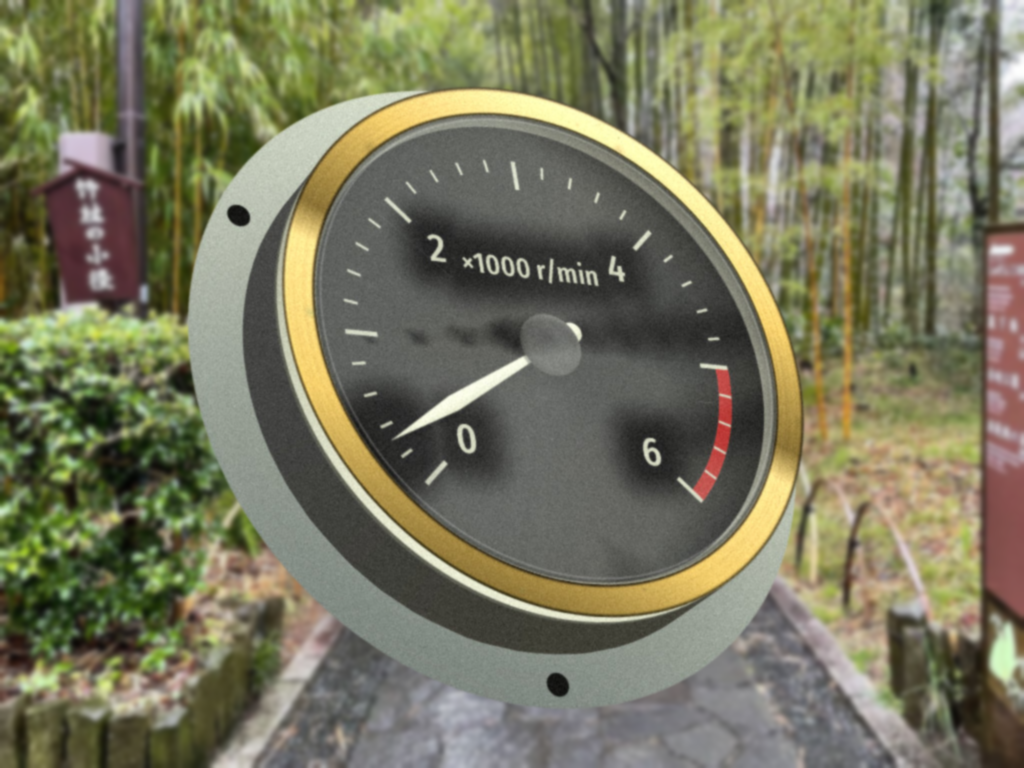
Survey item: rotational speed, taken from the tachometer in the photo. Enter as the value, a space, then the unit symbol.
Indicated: 300 rpm
